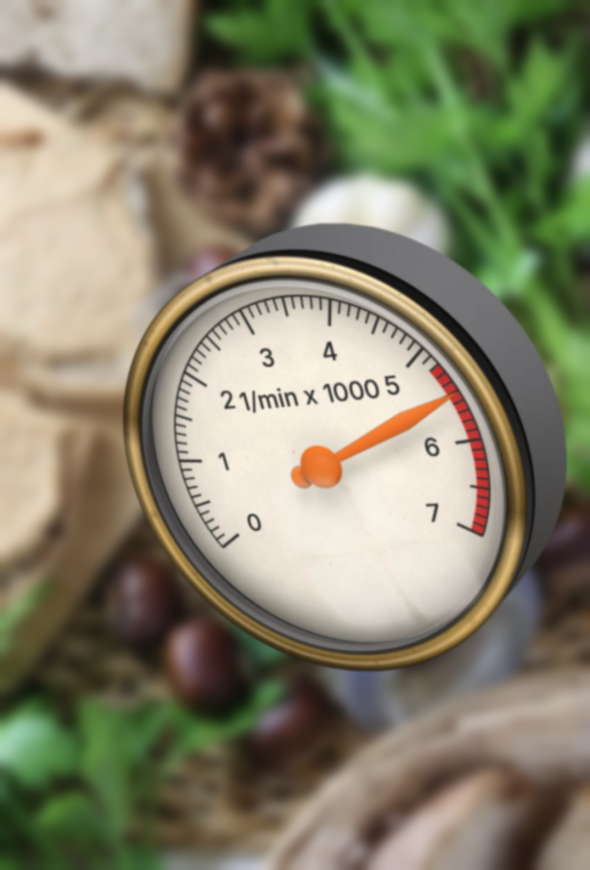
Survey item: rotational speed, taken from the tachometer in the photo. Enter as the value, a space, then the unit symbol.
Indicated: 5500 rpm
